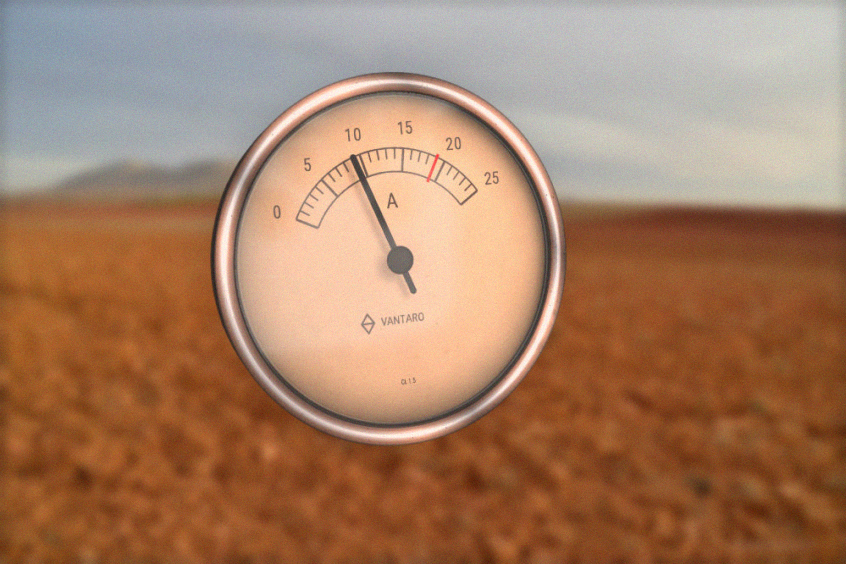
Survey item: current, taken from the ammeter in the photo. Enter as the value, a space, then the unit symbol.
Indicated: 9 A
